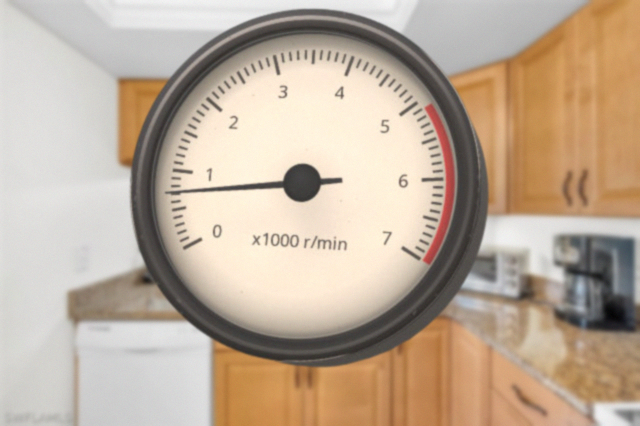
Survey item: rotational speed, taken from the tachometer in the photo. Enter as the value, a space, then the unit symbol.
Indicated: 700 rpm
